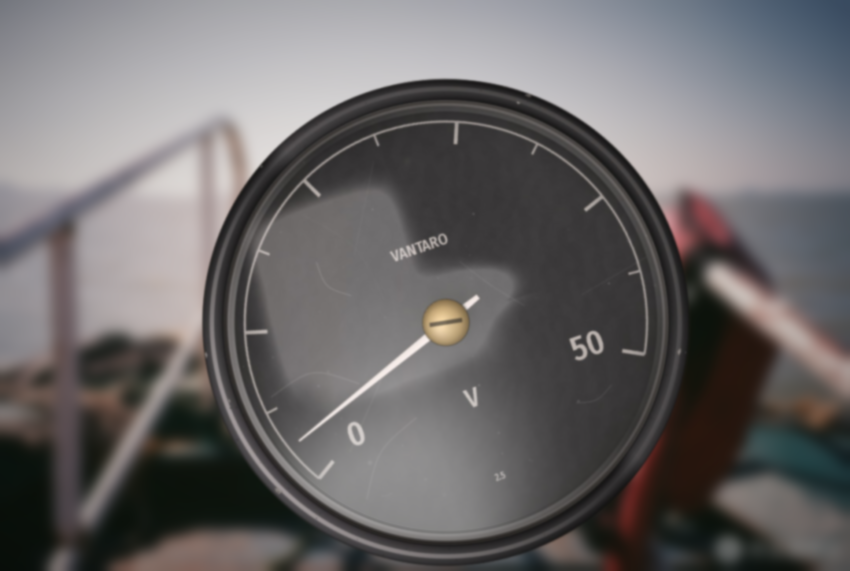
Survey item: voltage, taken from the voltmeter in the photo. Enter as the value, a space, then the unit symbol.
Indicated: 2.5 V
